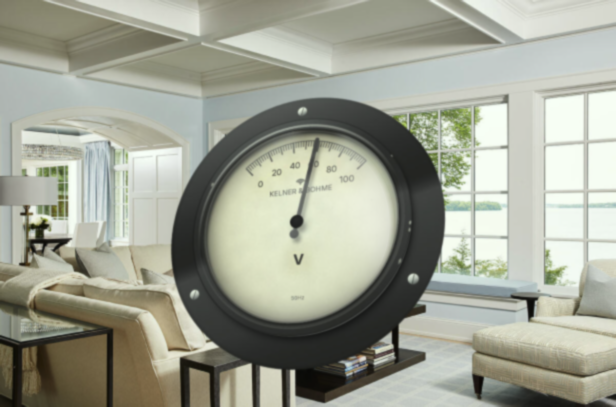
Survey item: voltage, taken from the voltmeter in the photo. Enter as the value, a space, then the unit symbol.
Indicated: 60 V
